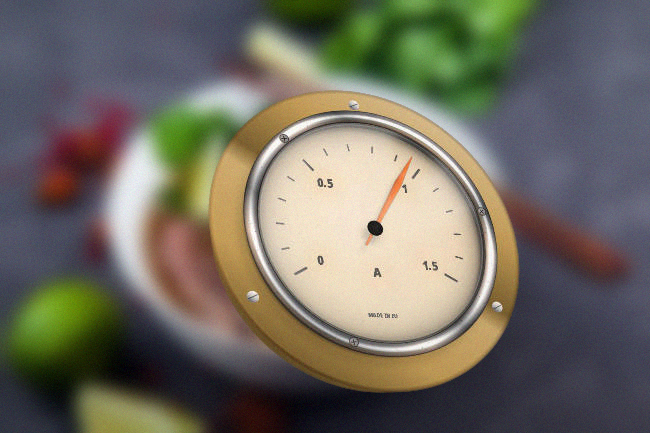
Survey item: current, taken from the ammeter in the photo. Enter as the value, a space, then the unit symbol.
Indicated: 0.95 A
